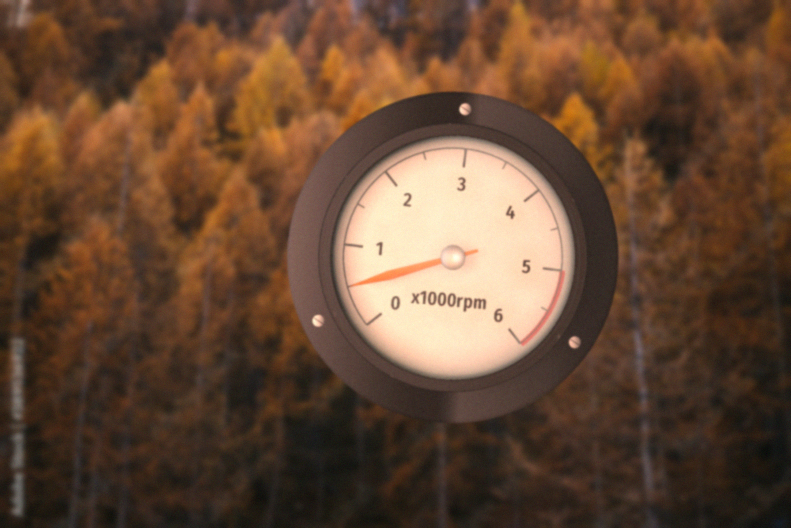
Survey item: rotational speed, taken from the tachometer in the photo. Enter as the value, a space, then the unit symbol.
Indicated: 500 rpm
